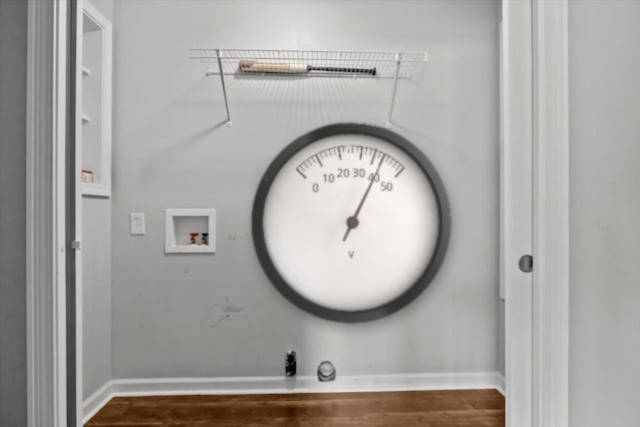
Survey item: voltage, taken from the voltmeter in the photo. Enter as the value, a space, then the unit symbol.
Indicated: 40 V
